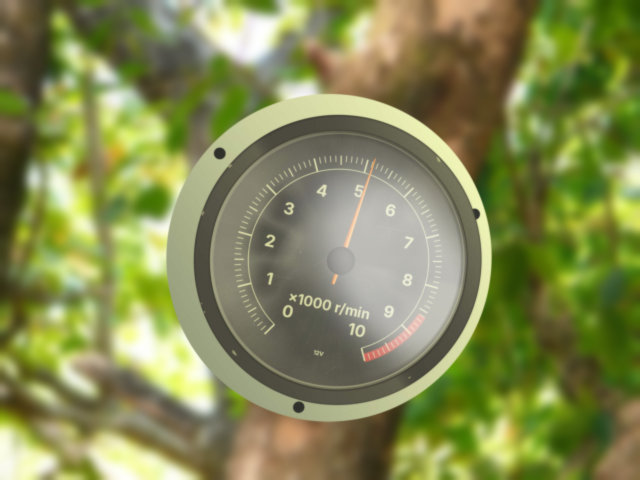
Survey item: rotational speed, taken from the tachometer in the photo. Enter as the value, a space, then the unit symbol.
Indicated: 5100 rpm
